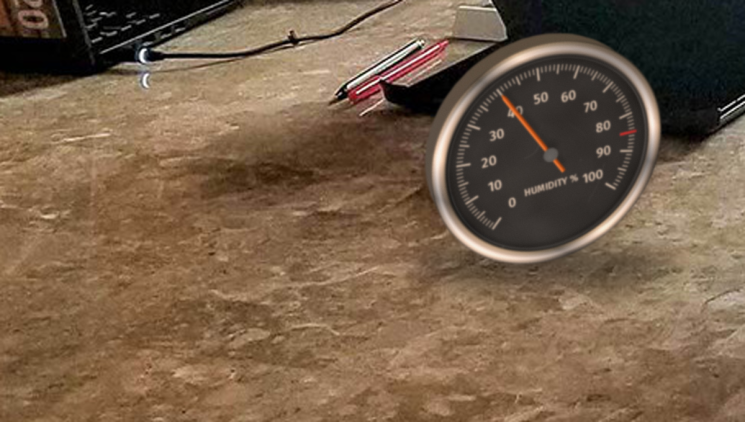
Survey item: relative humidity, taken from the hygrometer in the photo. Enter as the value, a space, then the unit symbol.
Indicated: 40 %
